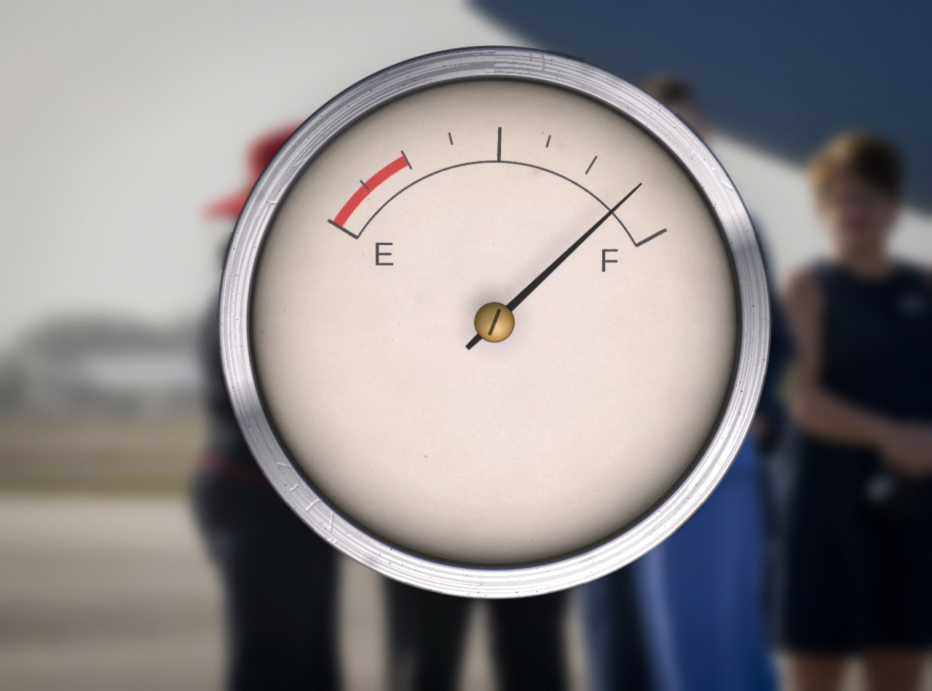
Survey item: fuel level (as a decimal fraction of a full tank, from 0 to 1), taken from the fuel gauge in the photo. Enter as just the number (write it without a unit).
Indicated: 0.875
